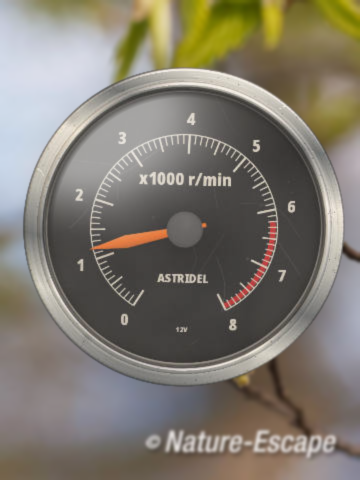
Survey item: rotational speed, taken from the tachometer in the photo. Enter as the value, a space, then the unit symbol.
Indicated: 1200 rpm
